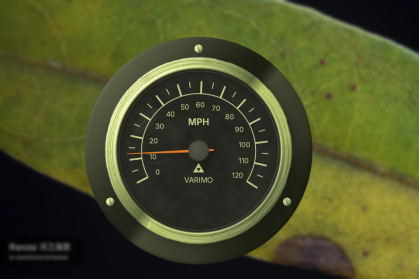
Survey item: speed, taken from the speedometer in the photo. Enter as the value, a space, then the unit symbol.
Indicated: 12.5 mph
